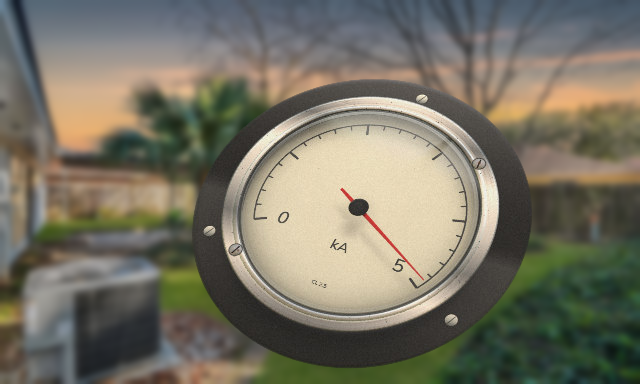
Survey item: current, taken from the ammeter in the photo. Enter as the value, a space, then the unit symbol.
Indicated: 4.9 kA
